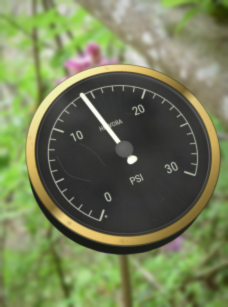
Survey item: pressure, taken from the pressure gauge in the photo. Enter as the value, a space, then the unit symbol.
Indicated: 14 psi
